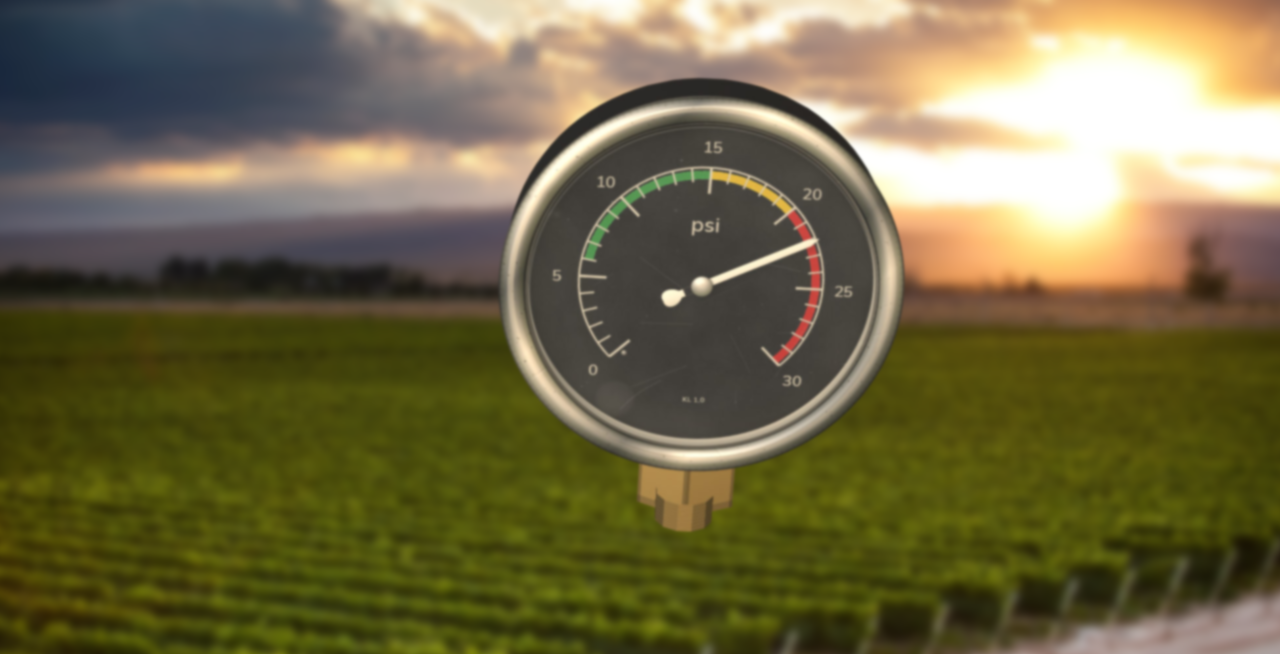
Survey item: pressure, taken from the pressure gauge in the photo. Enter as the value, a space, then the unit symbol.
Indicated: 22 psi
